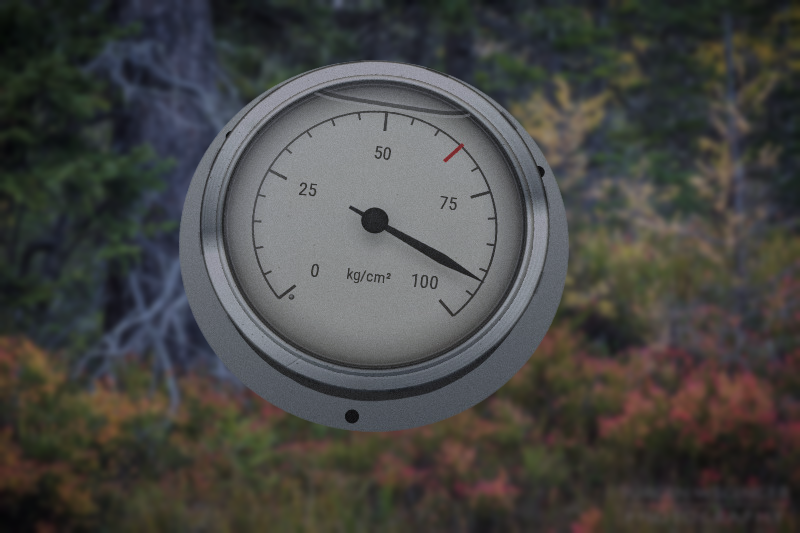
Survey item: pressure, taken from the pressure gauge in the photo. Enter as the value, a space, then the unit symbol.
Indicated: 92.5 kg/cm²
